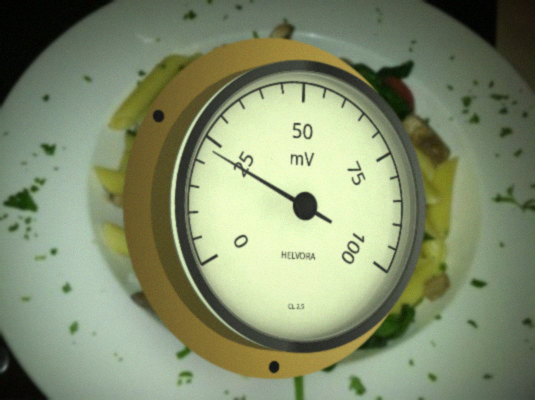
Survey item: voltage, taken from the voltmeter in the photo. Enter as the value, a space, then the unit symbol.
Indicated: 22.5 mV
